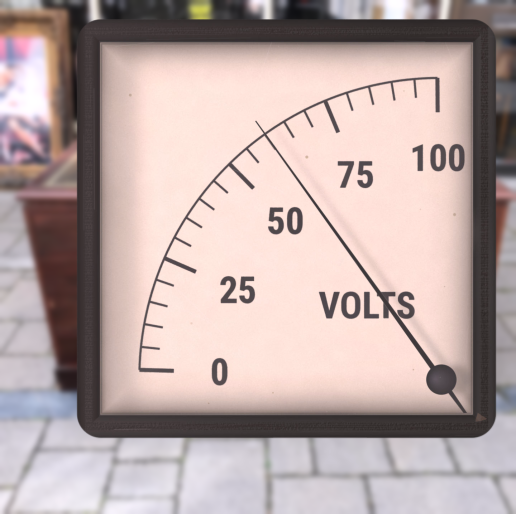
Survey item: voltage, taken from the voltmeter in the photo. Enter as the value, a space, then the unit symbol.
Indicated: 60 V
